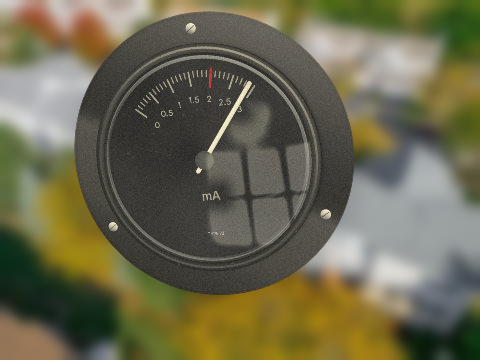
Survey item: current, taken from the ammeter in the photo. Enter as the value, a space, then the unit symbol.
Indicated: 2.9 mA
